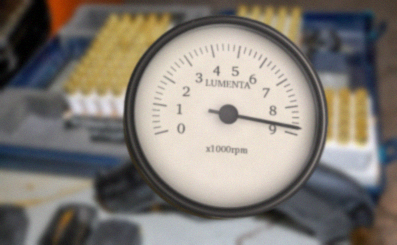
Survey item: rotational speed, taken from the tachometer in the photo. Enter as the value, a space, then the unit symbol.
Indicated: 8800 rpm
